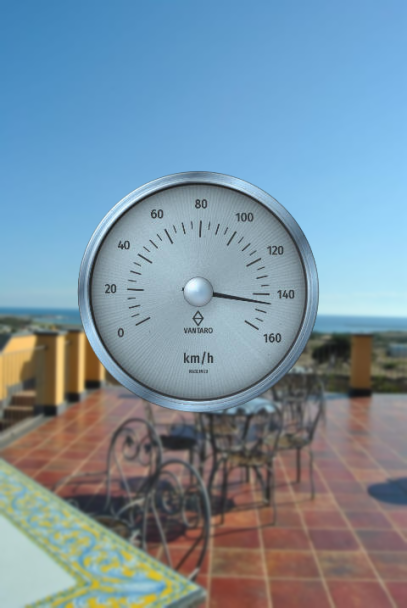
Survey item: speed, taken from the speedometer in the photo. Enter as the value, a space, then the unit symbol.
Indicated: 145 km/h
